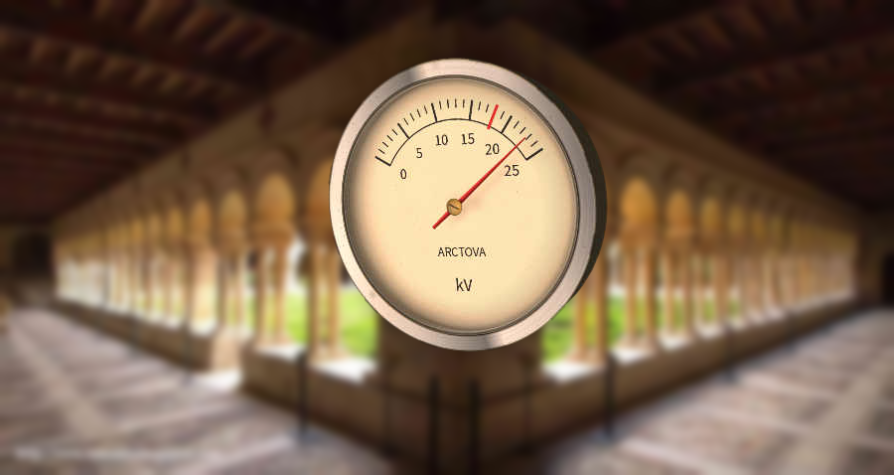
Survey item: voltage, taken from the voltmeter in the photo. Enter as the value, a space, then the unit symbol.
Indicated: 23 kV
